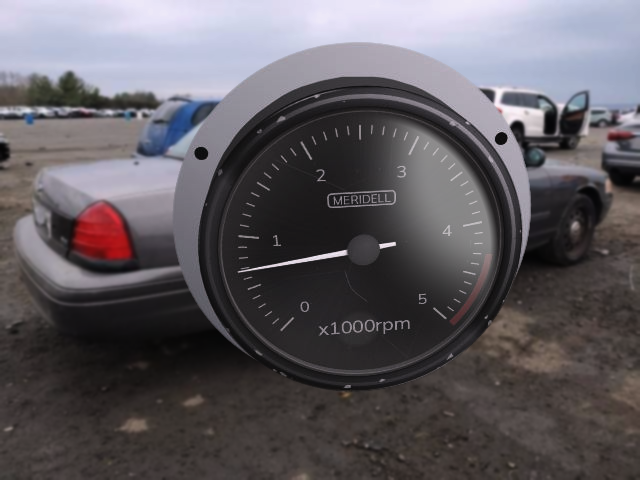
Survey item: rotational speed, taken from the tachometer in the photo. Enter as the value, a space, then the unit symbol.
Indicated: 700 rpm
